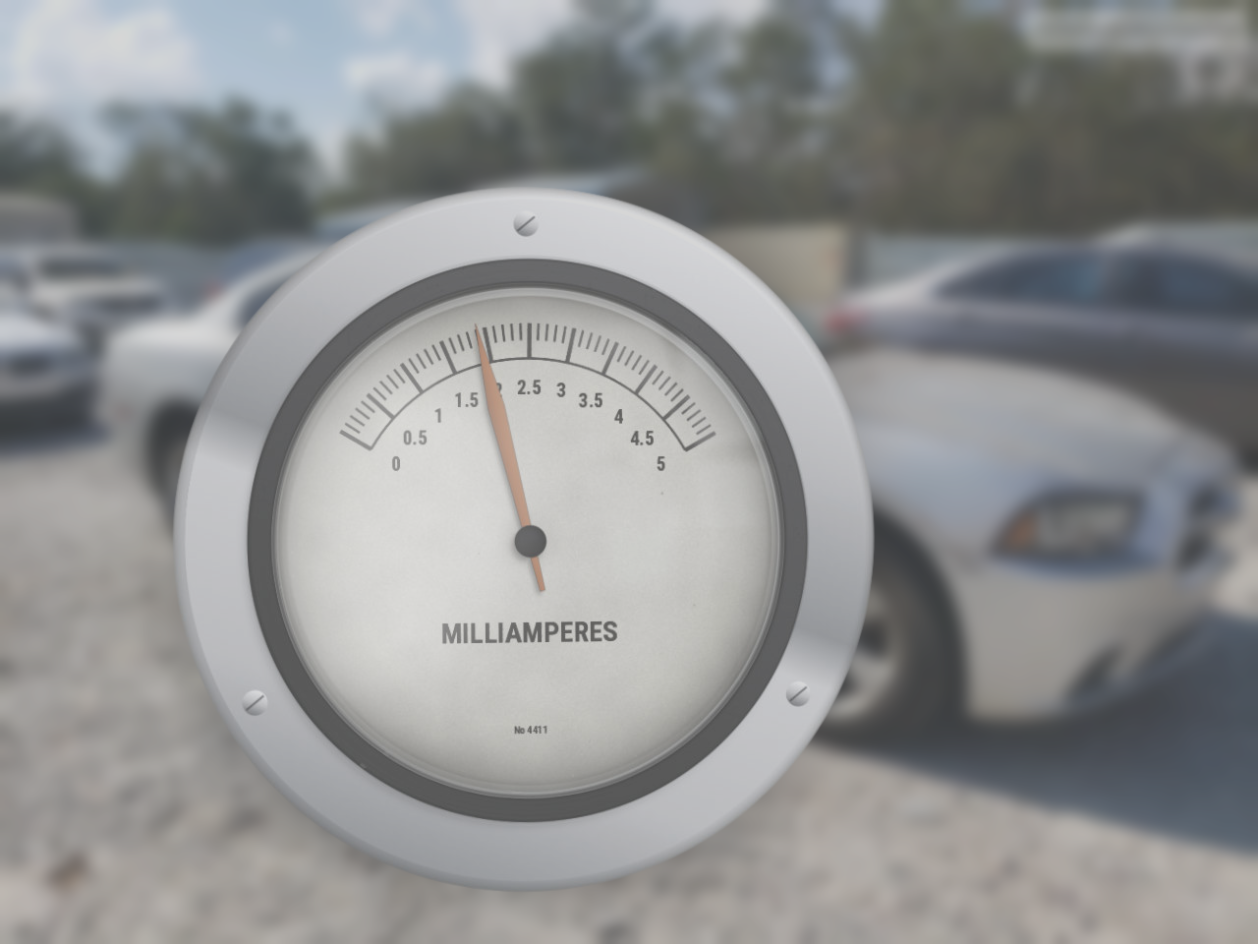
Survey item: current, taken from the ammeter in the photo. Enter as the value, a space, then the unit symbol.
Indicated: 1.9 mA
